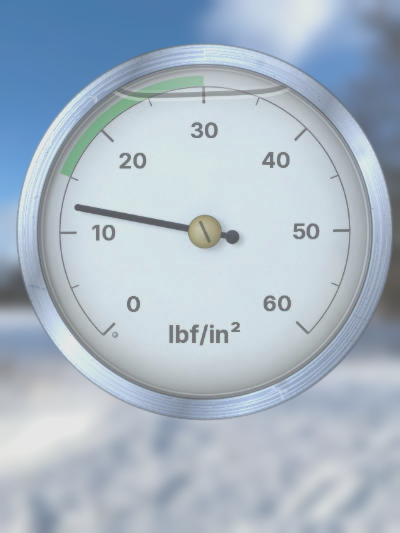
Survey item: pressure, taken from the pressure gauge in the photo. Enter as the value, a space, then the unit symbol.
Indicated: 12.5 psi
